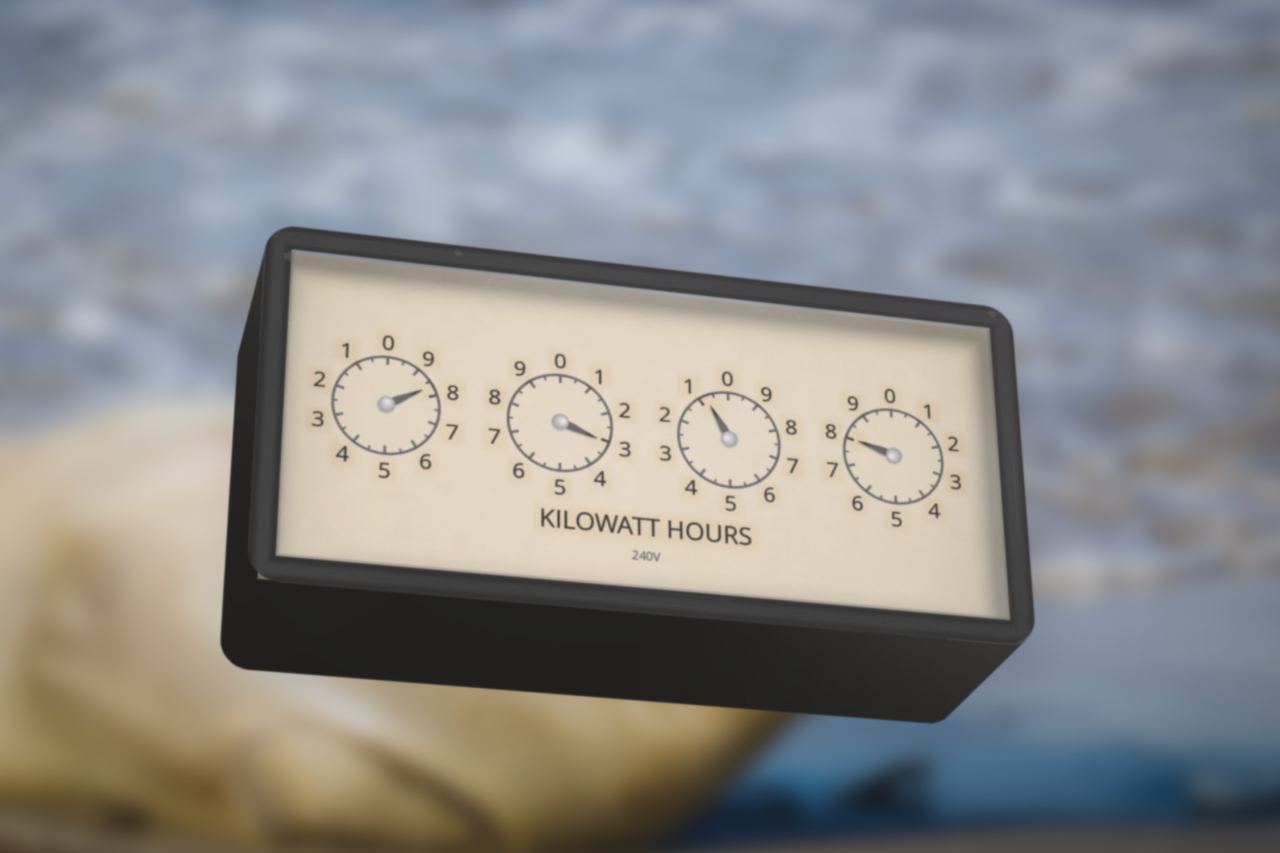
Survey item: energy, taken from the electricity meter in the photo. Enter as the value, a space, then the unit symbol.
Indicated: 8308 kWh
